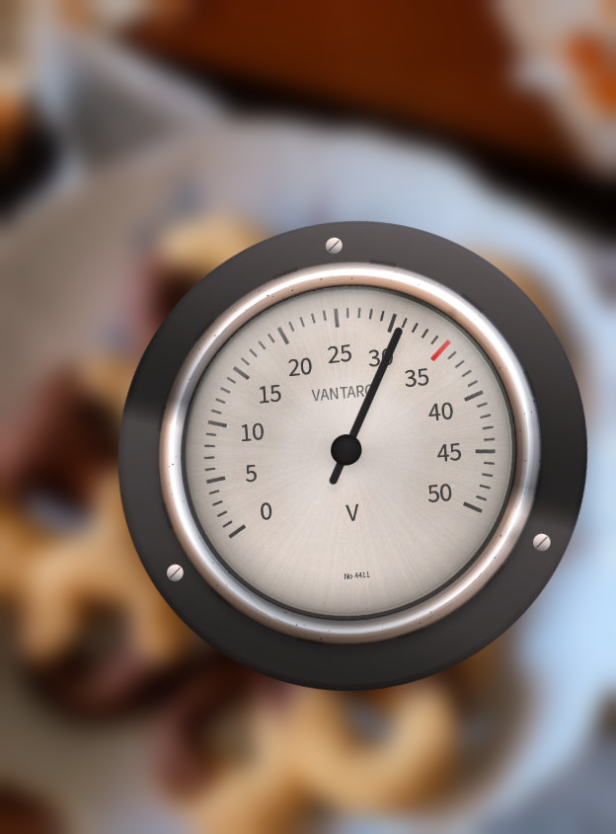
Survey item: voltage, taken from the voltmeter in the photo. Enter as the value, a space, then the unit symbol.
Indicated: 31 V
